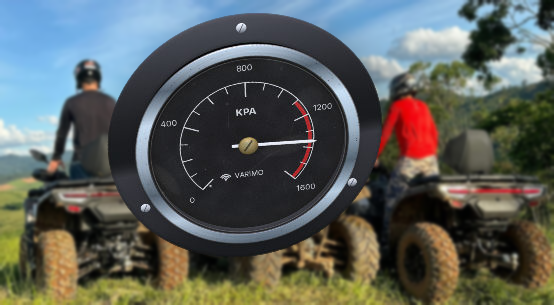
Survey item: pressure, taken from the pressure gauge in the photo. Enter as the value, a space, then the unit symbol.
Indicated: 1350 kPa
